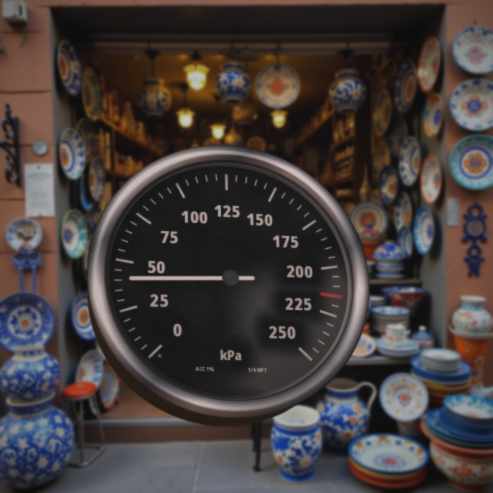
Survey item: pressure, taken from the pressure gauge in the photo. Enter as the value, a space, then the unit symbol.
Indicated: 40 kPa
